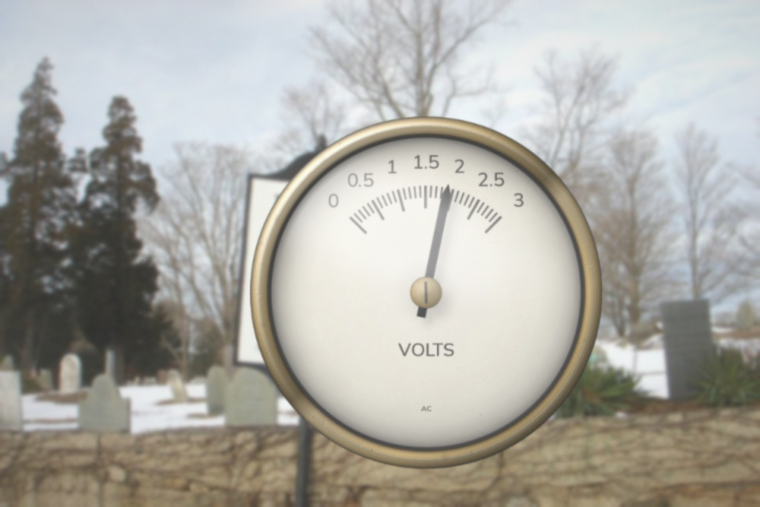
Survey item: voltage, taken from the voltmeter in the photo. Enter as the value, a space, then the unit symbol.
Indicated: 1.9 V
